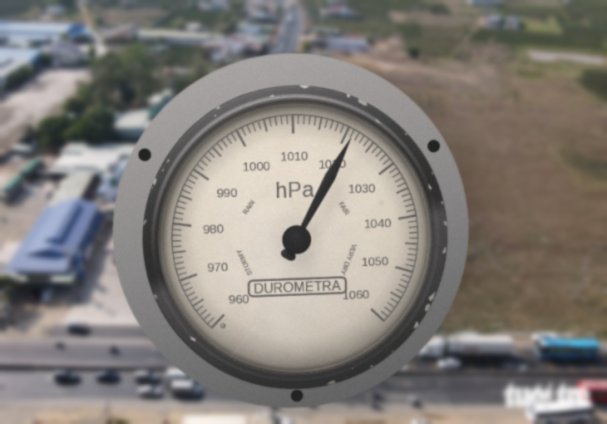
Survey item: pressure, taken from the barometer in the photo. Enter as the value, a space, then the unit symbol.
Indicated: 1021 hPa
